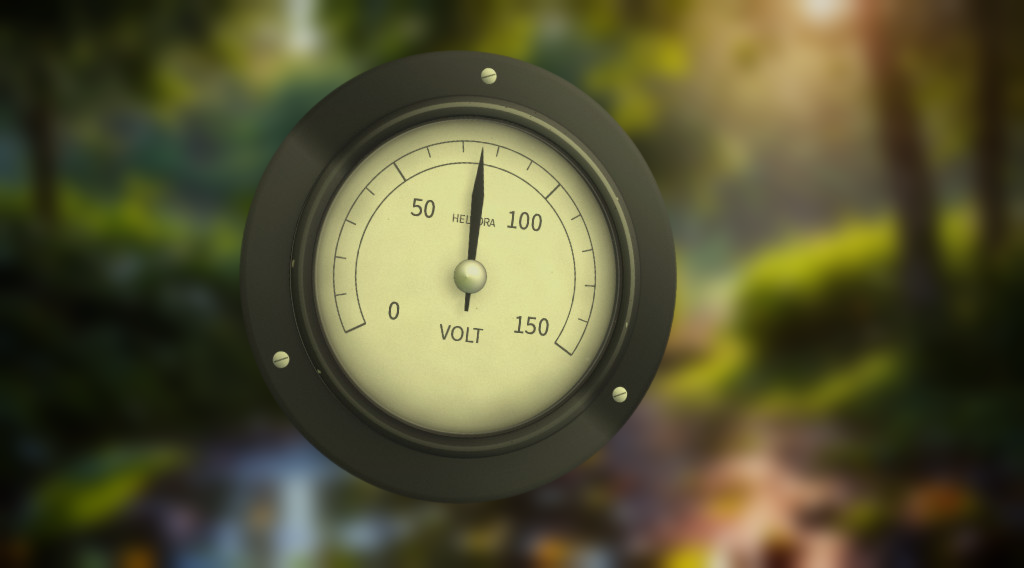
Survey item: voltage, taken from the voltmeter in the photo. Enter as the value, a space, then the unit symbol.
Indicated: 75 V
